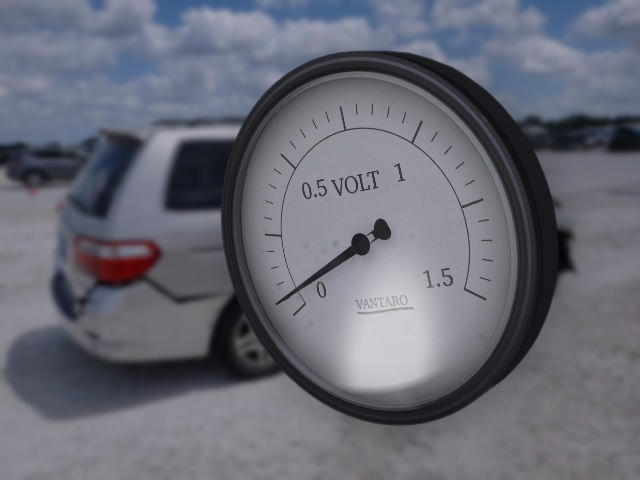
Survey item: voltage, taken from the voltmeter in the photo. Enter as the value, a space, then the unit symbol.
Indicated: 0.05 V
